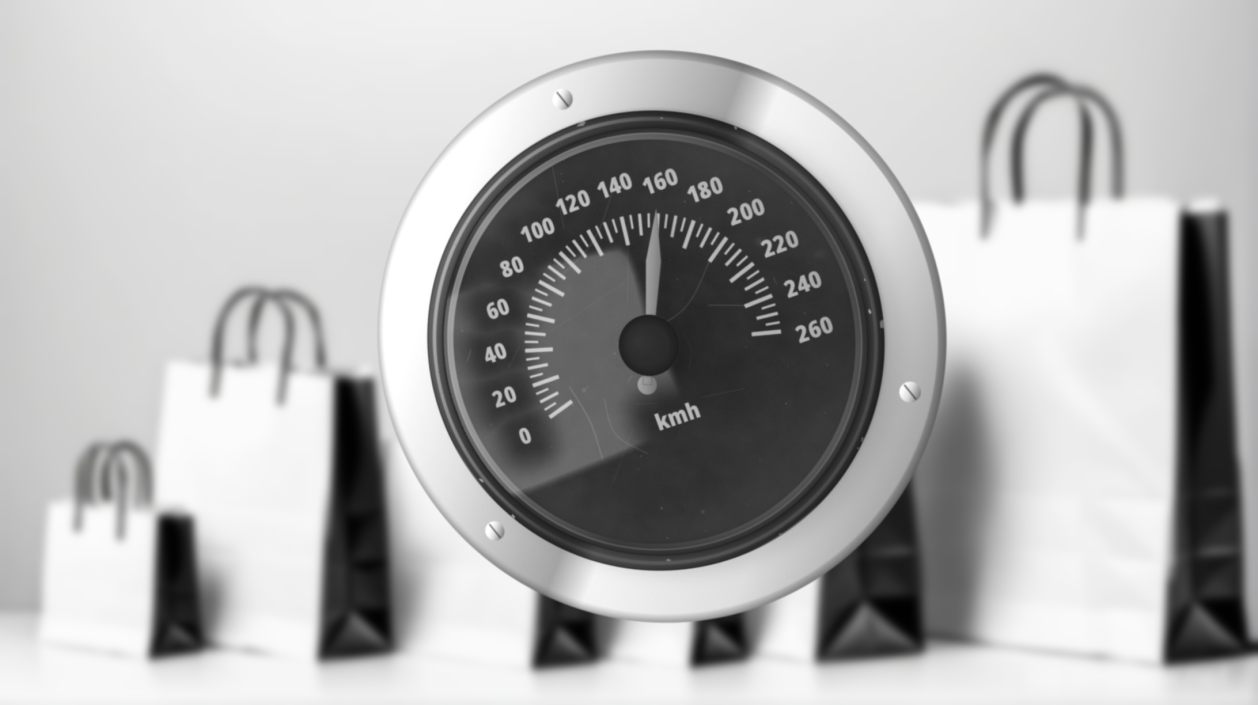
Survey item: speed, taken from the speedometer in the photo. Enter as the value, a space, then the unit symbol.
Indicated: 160 km/h
